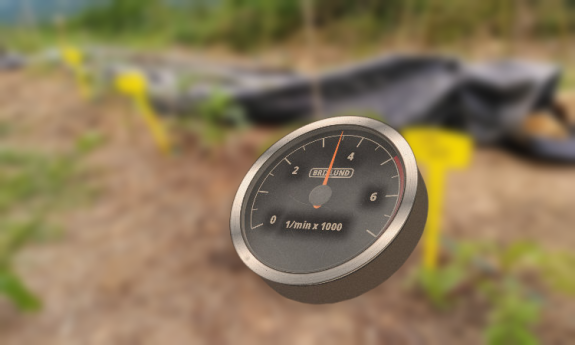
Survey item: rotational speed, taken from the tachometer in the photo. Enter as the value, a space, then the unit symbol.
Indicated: 3500 rpm
